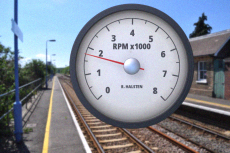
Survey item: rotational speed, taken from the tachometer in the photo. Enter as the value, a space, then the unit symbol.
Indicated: 1750 rpm
